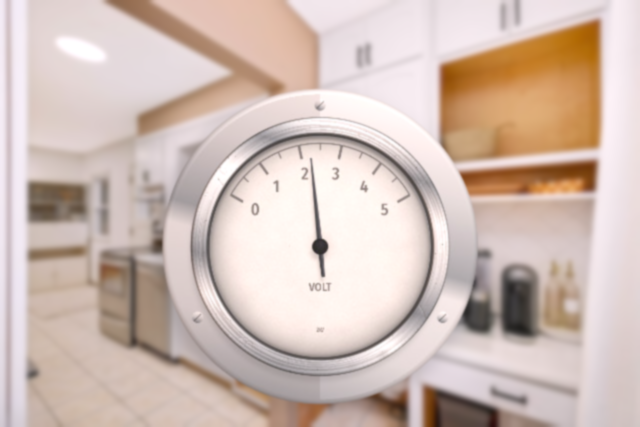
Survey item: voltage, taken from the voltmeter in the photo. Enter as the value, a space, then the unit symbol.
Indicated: 2.25 V
